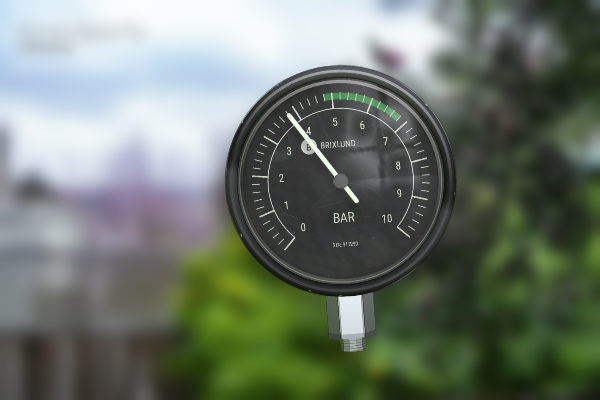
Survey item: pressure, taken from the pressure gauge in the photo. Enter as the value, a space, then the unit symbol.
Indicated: 3.8 bar
